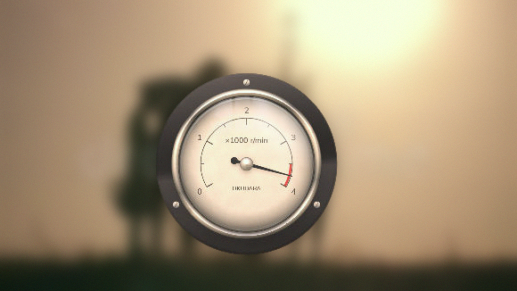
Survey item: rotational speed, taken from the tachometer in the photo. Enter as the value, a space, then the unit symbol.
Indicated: 3750 rpm
